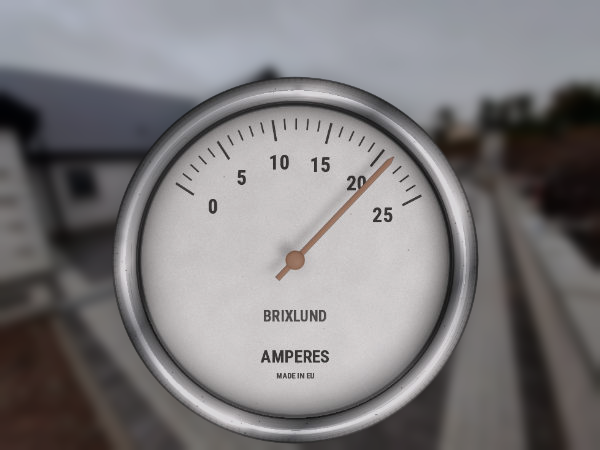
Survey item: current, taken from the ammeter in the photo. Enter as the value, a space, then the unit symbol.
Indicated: 21 A
